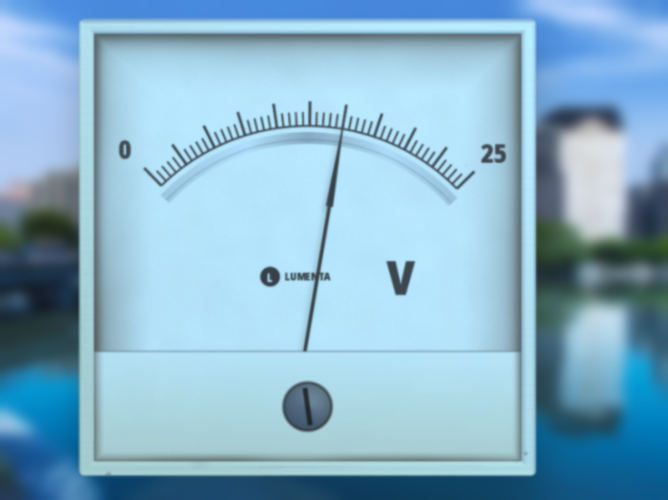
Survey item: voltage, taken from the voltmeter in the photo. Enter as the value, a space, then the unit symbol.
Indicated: 15 V
